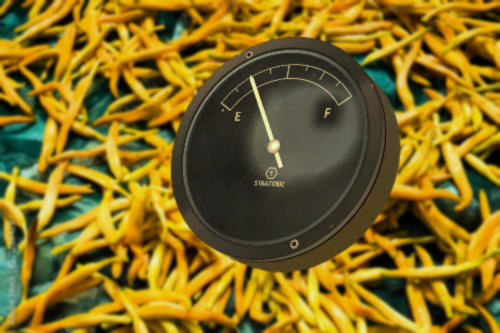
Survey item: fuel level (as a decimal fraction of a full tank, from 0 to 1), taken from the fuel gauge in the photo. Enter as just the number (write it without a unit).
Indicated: 0.25
